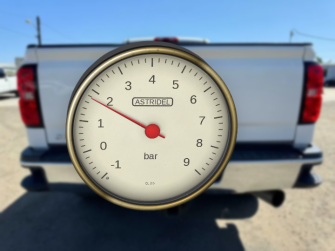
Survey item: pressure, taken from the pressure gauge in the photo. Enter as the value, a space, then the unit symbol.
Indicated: 1.8 bar
